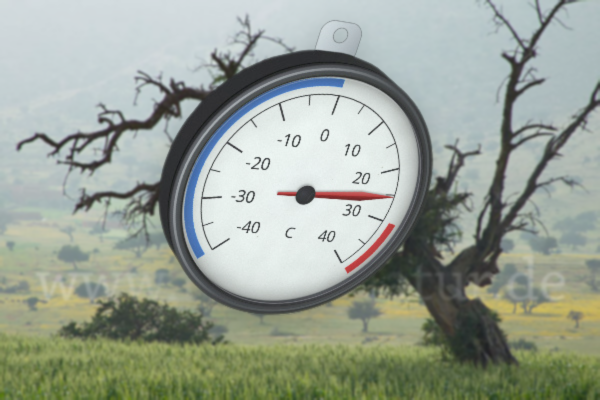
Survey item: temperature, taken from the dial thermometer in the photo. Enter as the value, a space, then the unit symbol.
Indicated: 25 °C
